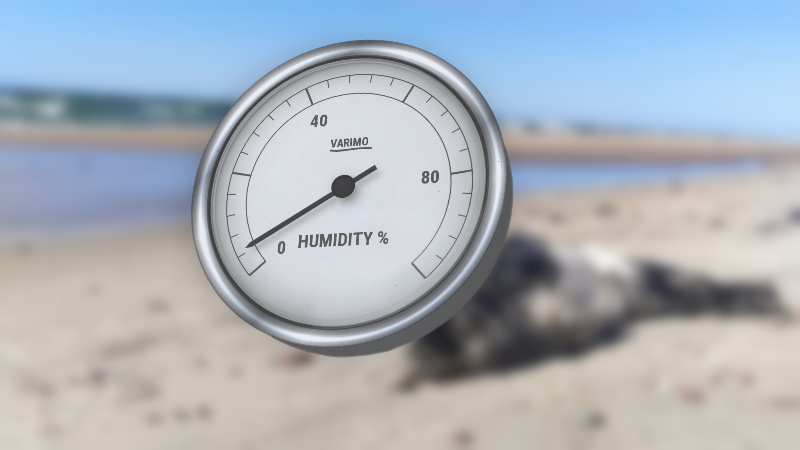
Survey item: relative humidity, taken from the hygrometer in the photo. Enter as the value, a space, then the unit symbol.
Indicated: 4 %
